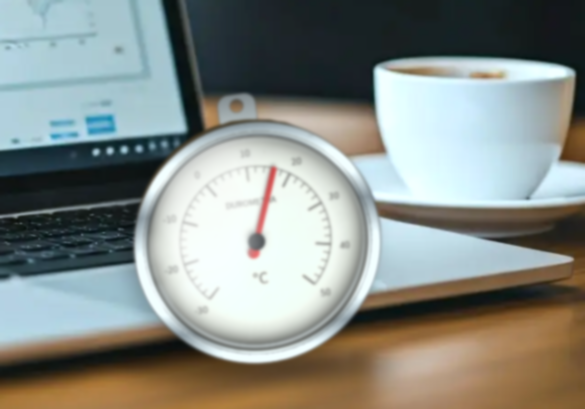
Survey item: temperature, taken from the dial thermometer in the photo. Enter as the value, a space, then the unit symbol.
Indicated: 16 °C
